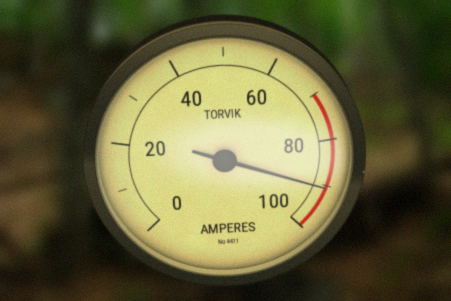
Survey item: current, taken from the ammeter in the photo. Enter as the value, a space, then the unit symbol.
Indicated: 90 A
